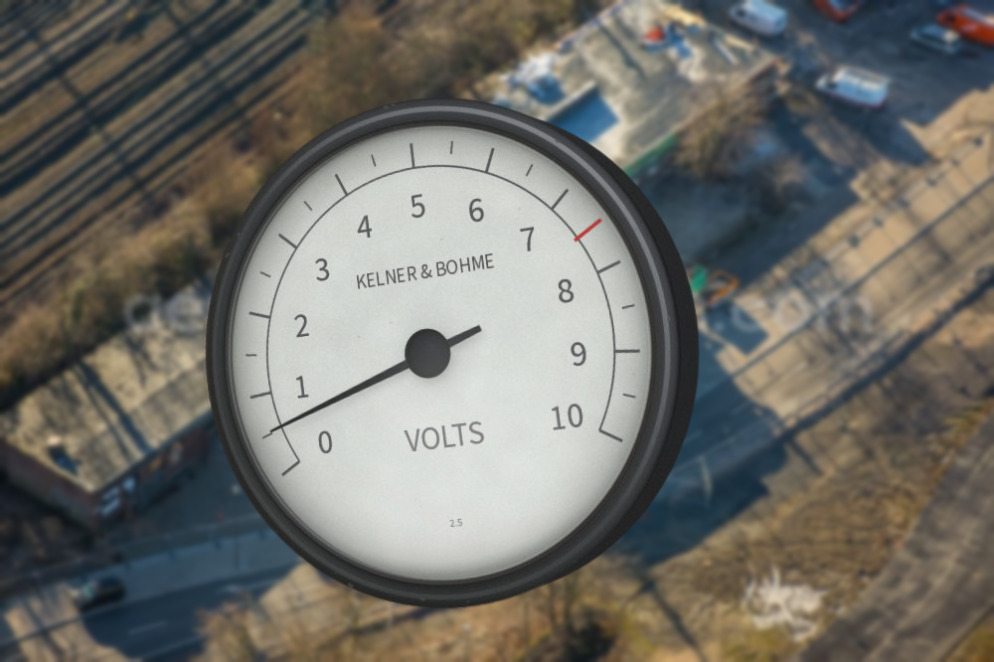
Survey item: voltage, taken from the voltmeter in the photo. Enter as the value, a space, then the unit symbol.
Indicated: 0.5 V
